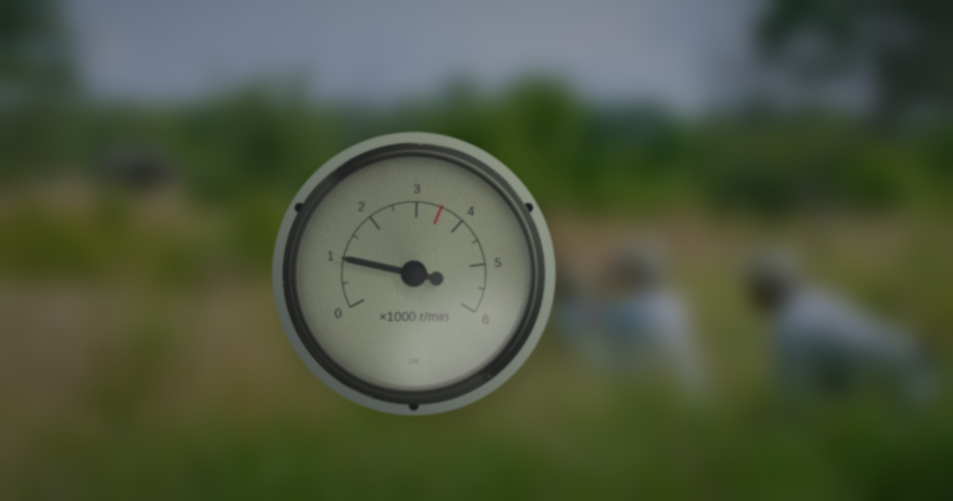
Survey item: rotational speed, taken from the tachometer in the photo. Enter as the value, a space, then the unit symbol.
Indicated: 1000 rpm
